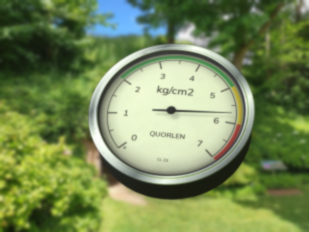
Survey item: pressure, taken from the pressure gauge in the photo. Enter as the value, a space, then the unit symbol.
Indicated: 5.75 kg/cm²
